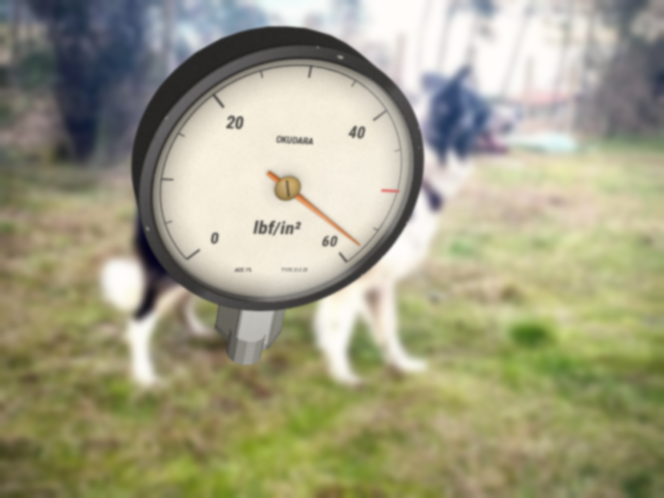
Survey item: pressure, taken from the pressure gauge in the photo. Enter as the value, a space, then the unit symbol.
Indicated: 57.5 psi
